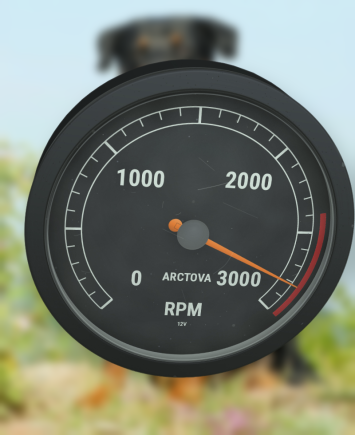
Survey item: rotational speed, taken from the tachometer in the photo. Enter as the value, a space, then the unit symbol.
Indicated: 2800 rpm
